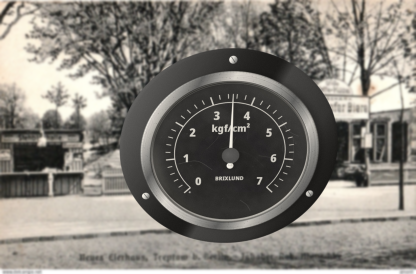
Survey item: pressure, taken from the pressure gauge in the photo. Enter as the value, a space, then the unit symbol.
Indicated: 3.5 kg/cm²
